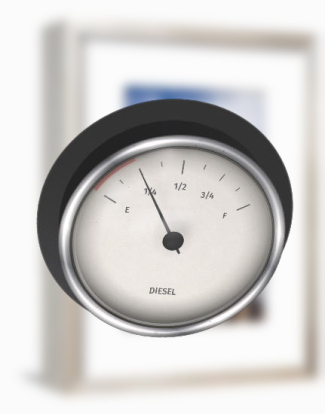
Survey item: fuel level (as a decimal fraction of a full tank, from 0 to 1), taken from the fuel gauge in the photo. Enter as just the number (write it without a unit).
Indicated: 0.25
